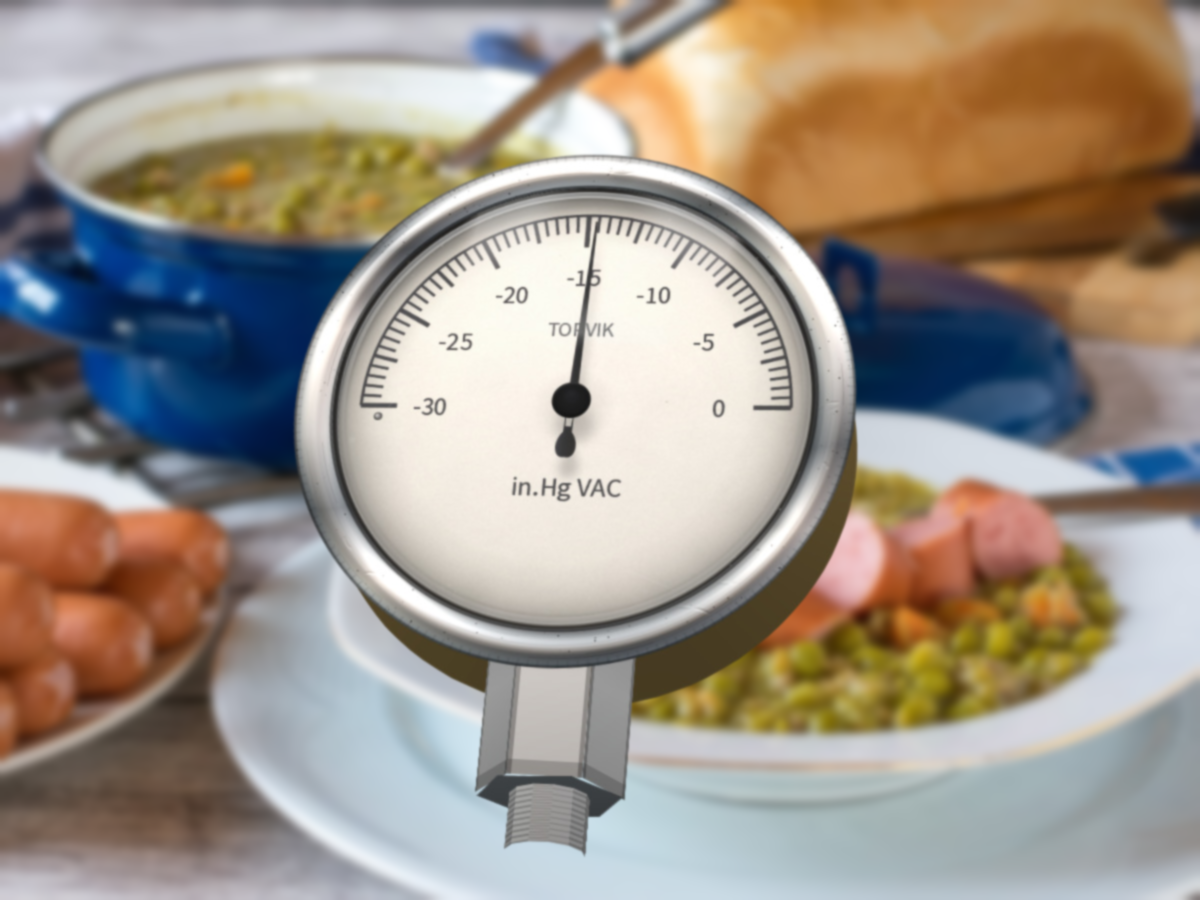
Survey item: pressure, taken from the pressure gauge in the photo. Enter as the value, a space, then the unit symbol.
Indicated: -14.5 inHg
